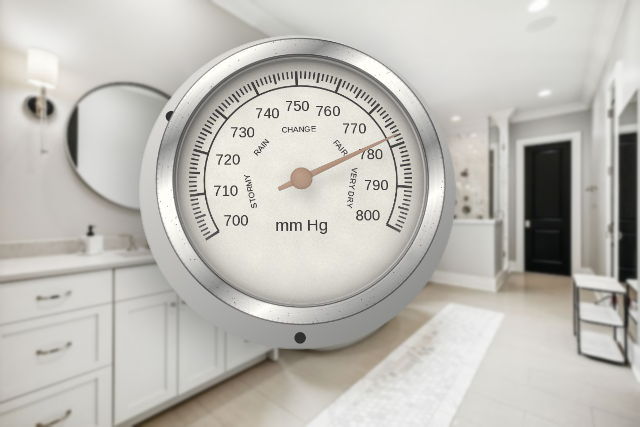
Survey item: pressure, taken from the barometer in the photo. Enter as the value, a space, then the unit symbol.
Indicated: 778 mmHg
